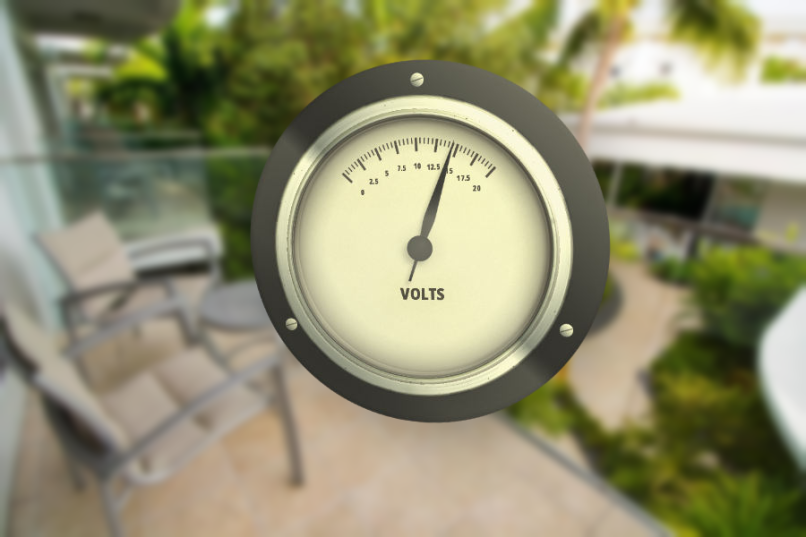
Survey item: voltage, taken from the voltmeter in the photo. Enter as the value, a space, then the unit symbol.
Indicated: 14.5 V
